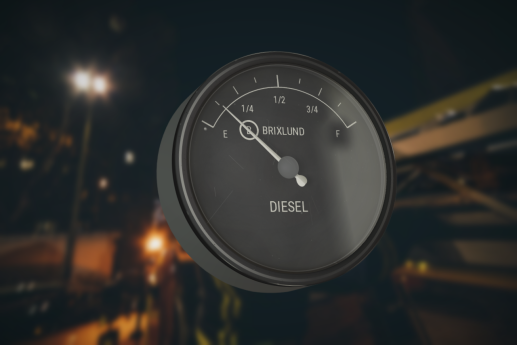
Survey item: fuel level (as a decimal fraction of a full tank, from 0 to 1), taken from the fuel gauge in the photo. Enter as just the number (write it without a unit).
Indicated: 0.125
